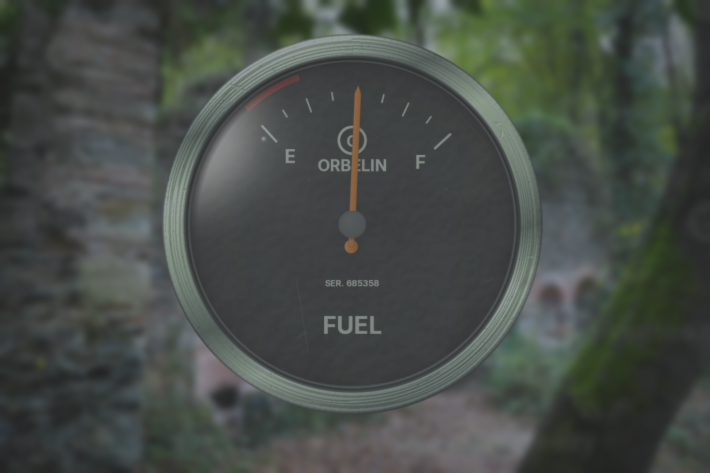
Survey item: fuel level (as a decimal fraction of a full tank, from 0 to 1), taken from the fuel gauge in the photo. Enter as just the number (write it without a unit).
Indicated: 0.5
